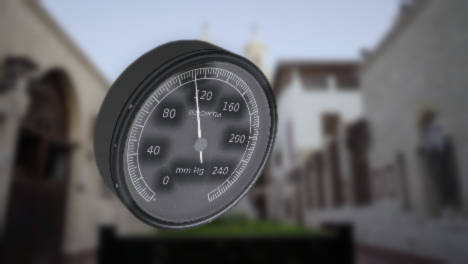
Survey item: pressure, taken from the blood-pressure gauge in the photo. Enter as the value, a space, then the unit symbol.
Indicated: 110 mmHg
